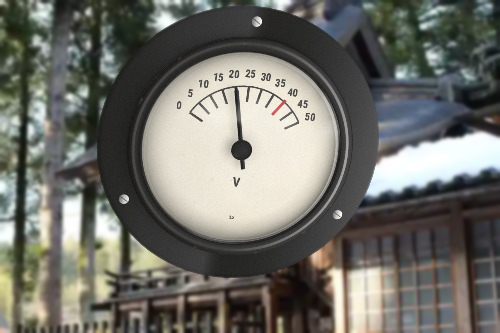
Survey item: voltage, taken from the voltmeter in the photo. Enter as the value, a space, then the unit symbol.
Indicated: 20 V
